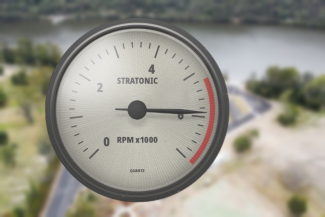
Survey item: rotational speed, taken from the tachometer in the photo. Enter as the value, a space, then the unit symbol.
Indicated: 5900 rpm
